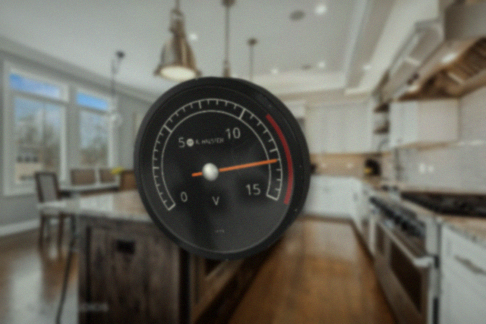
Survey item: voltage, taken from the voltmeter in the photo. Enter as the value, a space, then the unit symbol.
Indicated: 13 V
